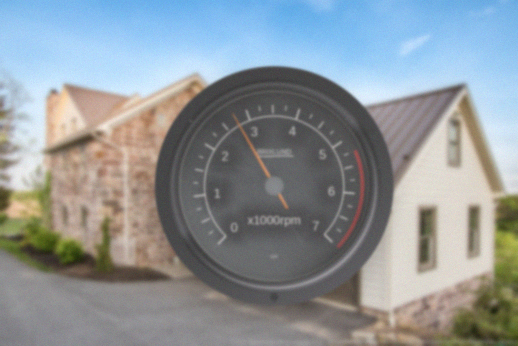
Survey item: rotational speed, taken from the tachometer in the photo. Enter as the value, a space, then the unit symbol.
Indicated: 2750 rpm
